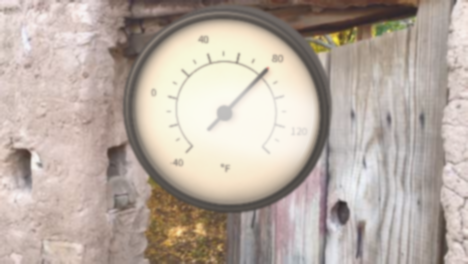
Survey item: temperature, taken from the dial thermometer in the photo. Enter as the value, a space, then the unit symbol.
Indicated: 80 °F
